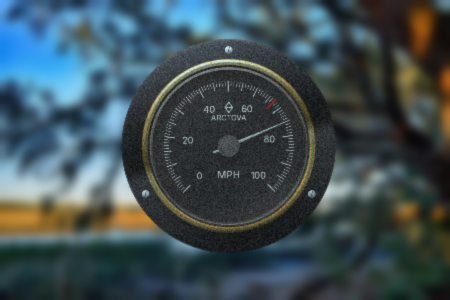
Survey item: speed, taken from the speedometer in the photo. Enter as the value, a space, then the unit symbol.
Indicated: 75 mph
